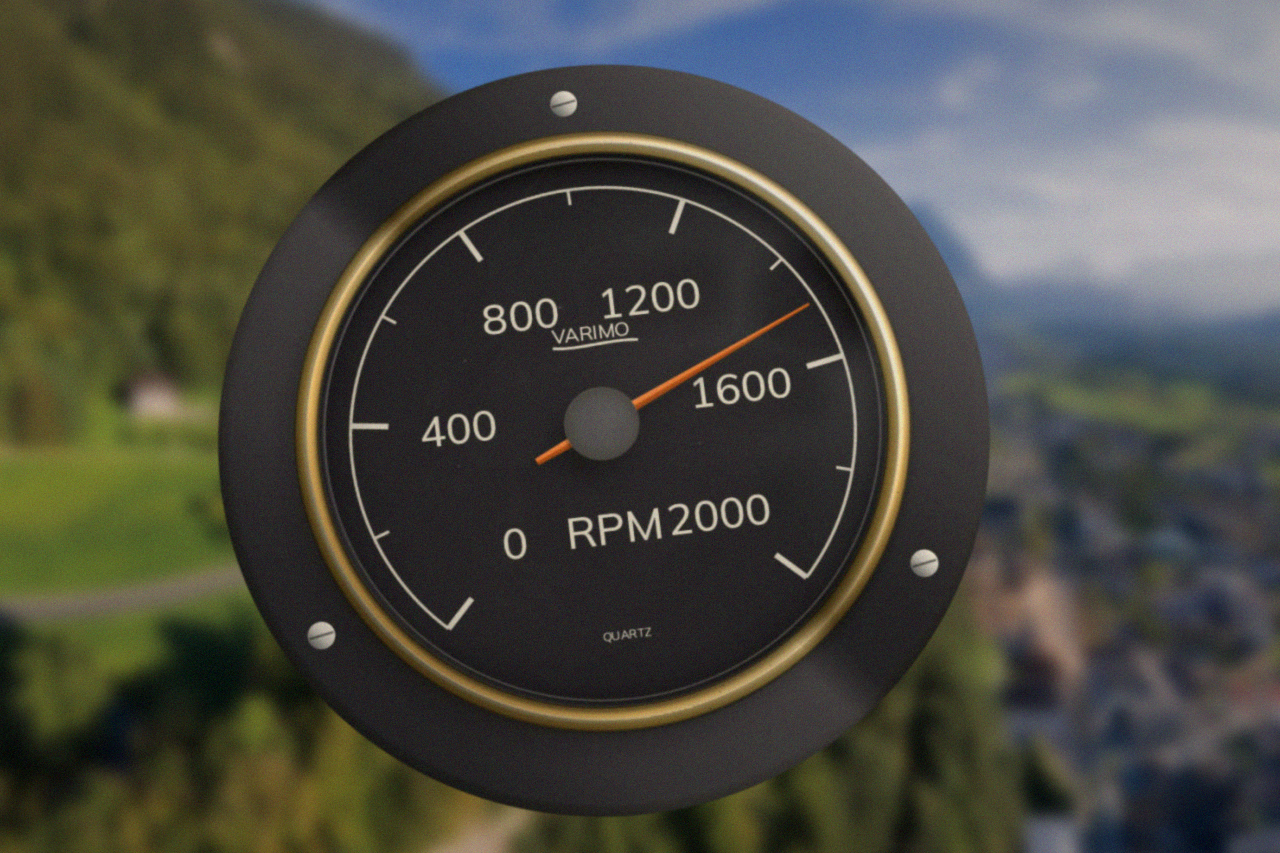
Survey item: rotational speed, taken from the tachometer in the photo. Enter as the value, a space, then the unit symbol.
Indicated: 1500 rpm
